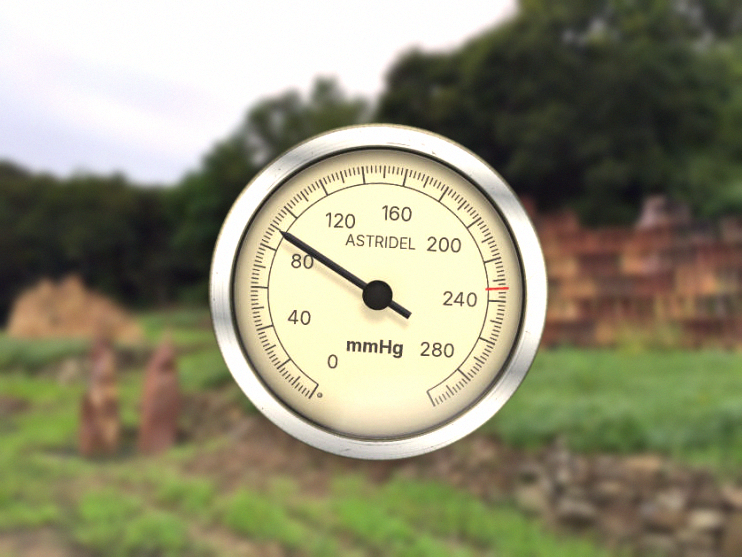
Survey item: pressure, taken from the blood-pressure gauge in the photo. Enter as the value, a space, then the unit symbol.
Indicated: 90 mmHg
